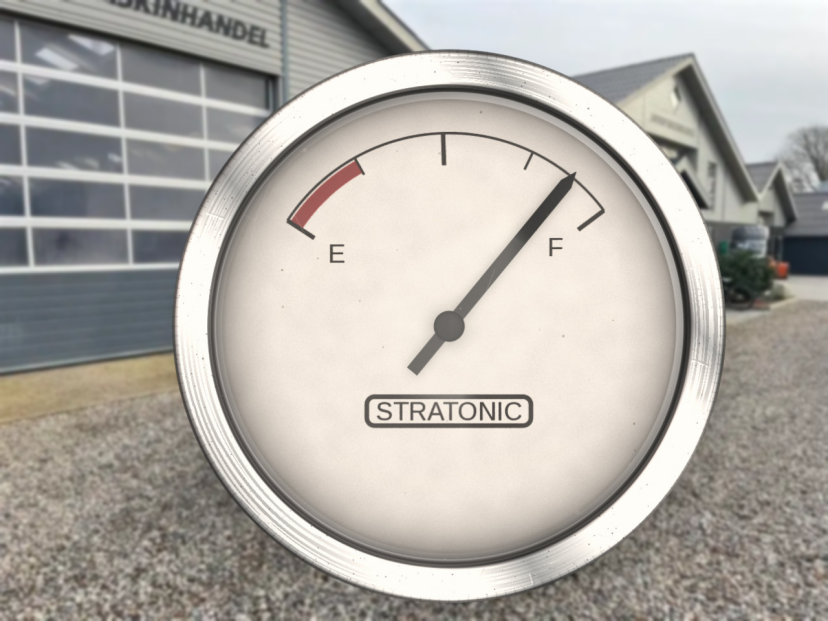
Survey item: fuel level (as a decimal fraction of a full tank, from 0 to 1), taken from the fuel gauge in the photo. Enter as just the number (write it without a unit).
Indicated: 0.875
